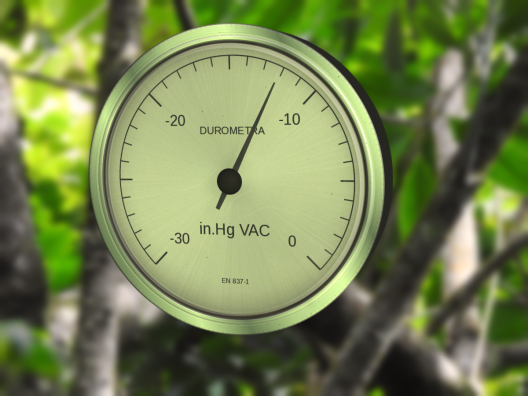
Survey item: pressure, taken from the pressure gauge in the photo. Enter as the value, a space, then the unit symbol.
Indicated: -12 inHg
